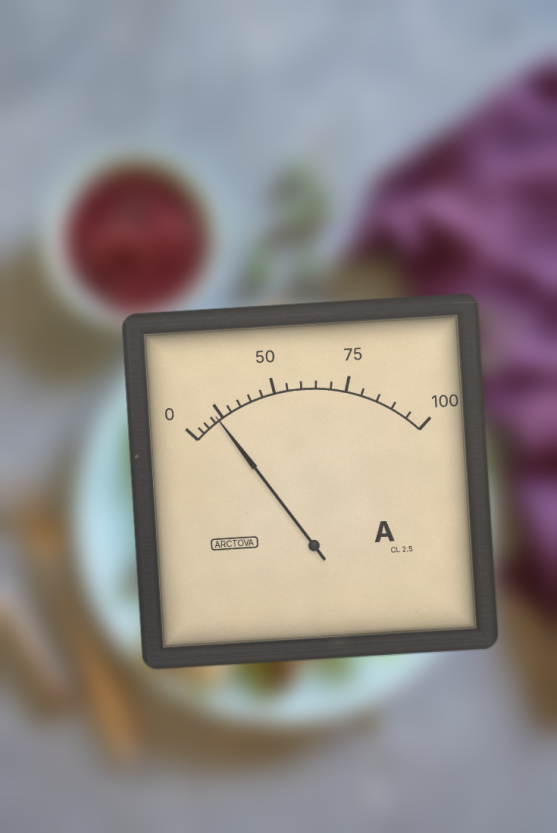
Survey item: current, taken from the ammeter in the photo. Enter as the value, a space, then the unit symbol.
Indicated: 22.5 A
